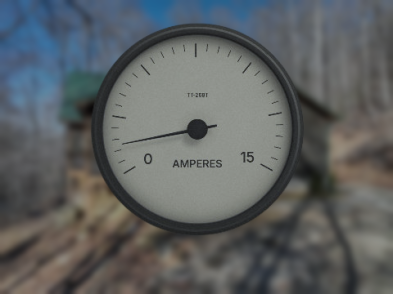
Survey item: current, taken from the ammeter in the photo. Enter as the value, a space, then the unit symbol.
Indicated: 1.25 A
